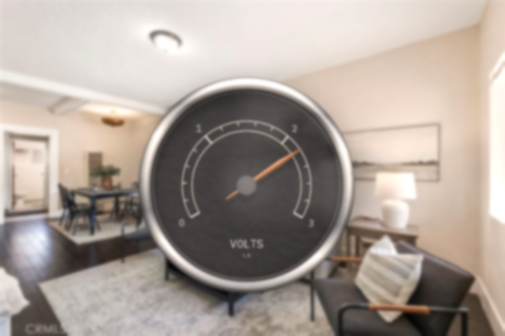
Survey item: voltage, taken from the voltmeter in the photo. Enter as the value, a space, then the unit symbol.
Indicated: 2.2 V
